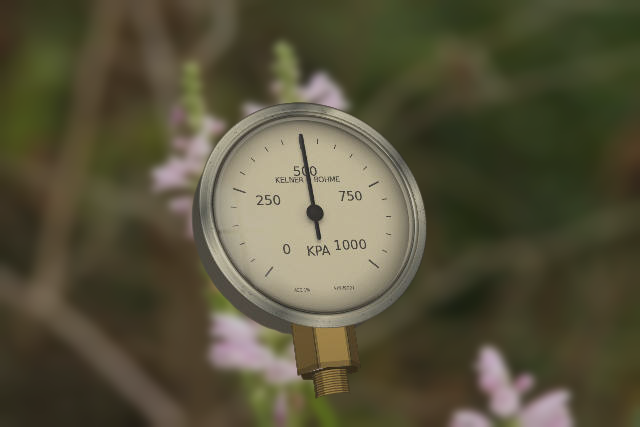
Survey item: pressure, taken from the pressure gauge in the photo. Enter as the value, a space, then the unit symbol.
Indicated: 500 kPa
